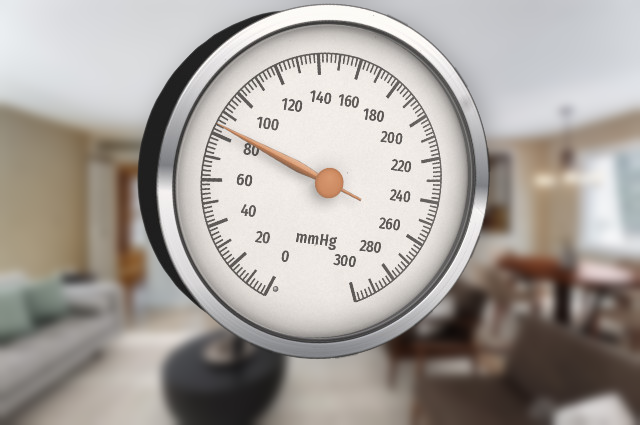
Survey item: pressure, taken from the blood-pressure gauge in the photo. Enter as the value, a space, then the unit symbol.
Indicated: 84 mmHg
